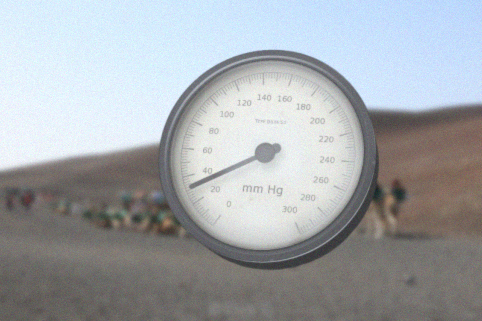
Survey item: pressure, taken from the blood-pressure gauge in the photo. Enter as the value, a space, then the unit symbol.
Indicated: 30 mmHg
